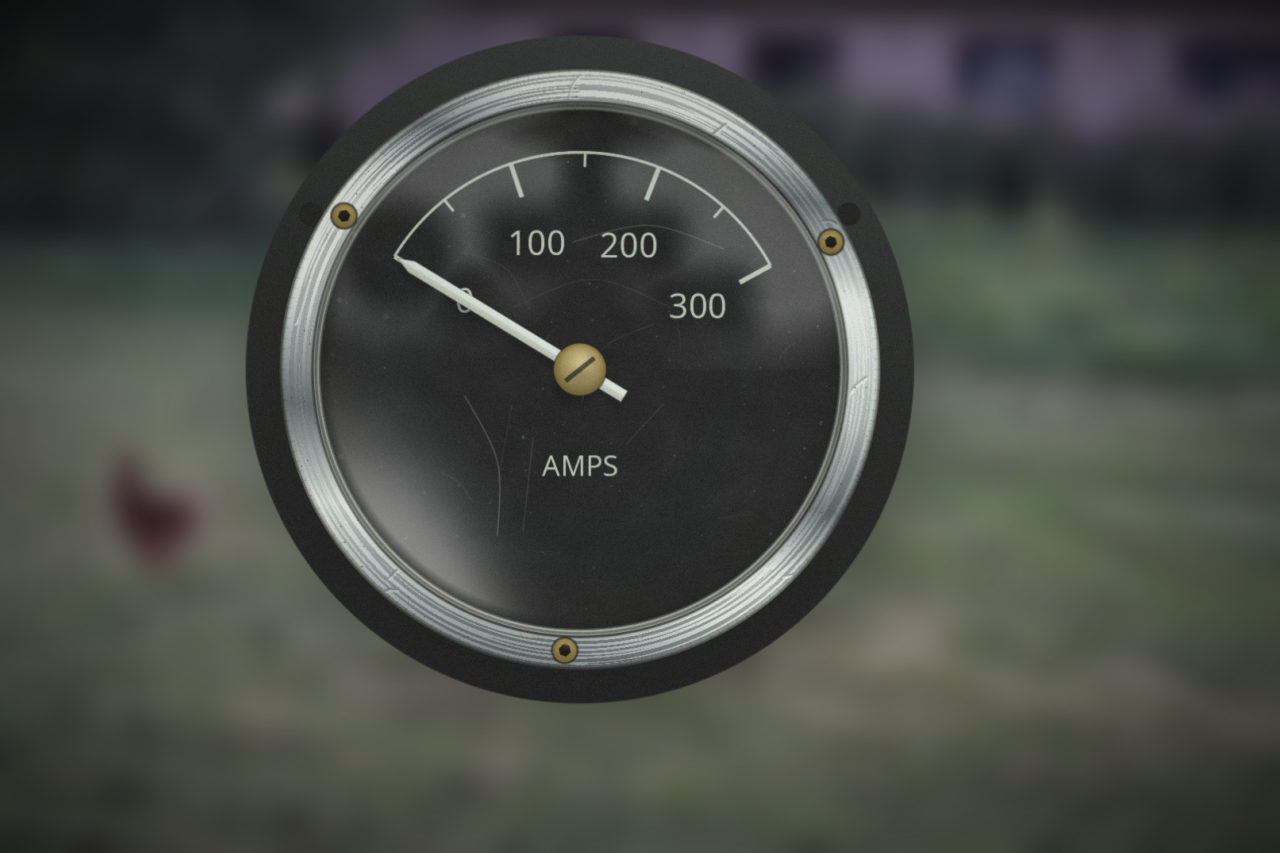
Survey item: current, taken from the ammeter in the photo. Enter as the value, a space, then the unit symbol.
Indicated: 0 A
